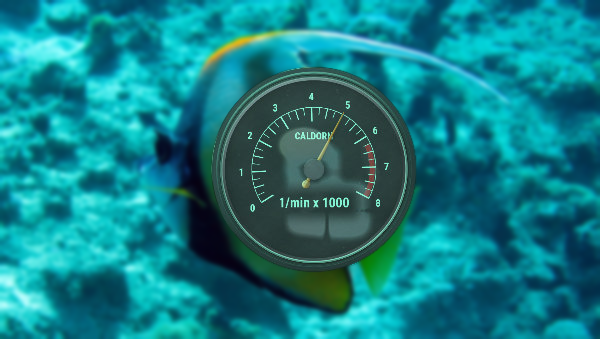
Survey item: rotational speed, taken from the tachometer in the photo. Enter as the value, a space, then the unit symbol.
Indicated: 5000 rpm
